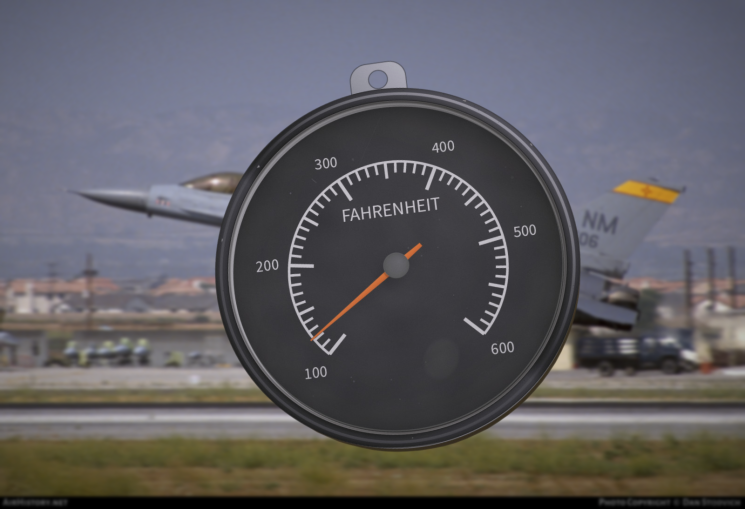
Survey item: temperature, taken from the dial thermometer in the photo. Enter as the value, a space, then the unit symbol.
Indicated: 120 °F
